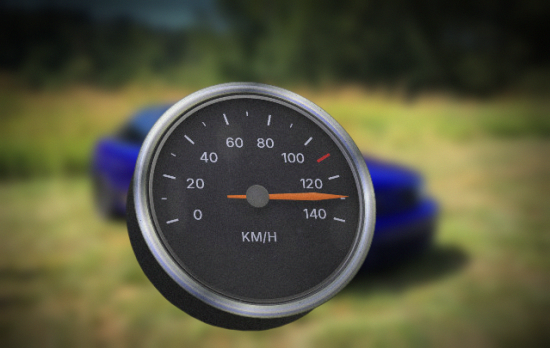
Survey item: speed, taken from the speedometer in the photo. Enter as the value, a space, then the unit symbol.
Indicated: 130 km/h
